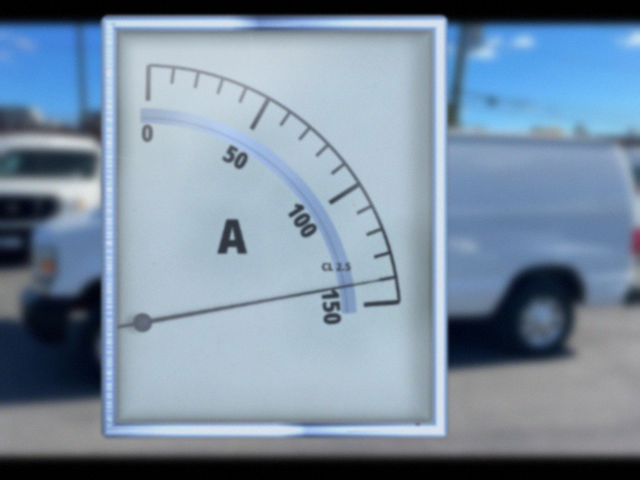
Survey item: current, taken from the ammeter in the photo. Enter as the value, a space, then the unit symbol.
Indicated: 140 A
